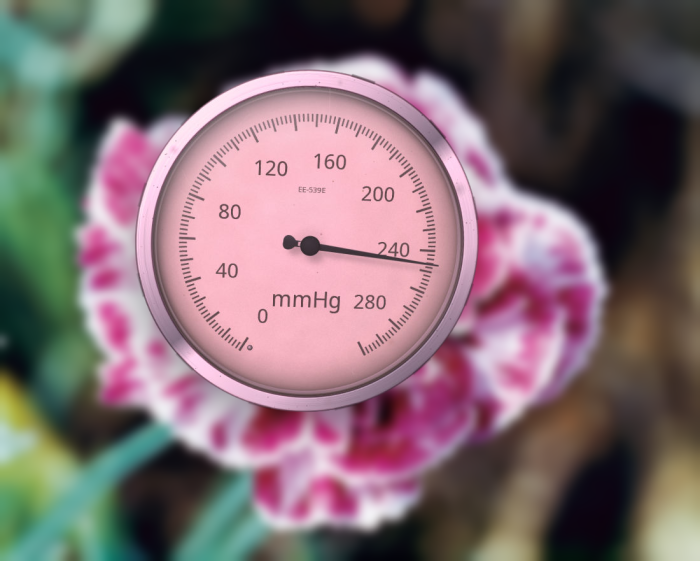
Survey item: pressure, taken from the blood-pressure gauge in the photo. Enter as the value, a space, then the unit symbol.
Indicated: 246 mmHg
